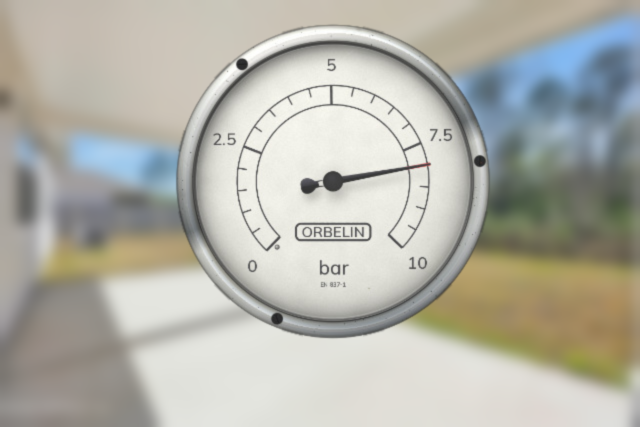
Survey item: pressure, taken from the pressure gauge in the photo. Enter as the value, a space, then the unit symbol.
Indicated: 8 bar
